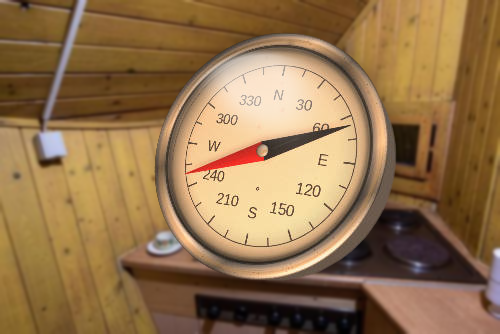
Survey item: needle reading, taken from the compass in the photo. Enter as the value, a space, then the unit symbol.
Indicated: 247.5 °
